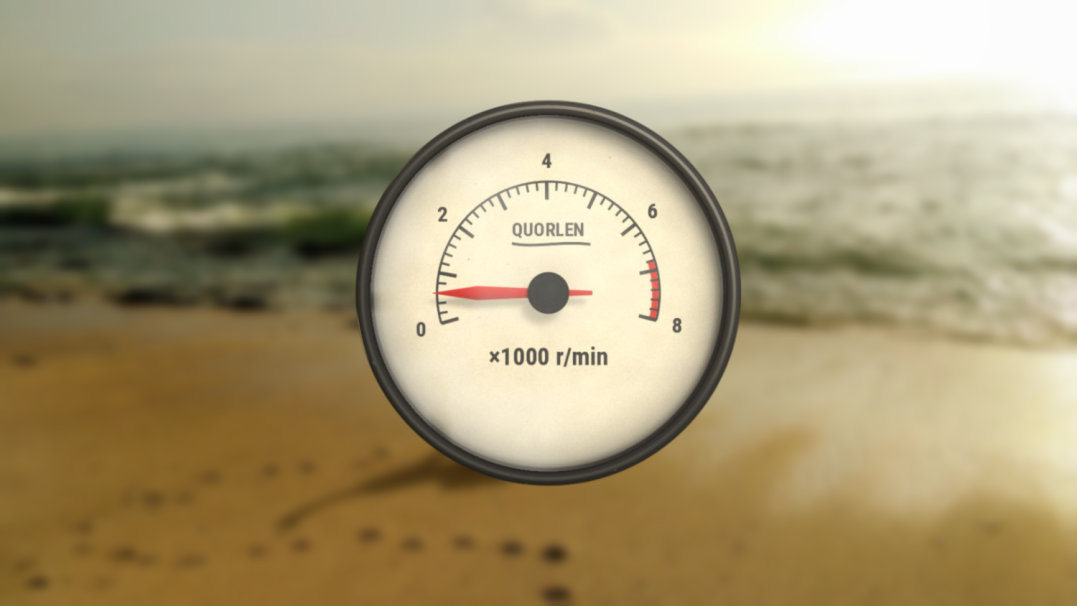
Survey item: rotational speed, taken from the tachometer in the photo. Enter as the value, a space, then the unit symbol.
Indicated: 600 rpm
